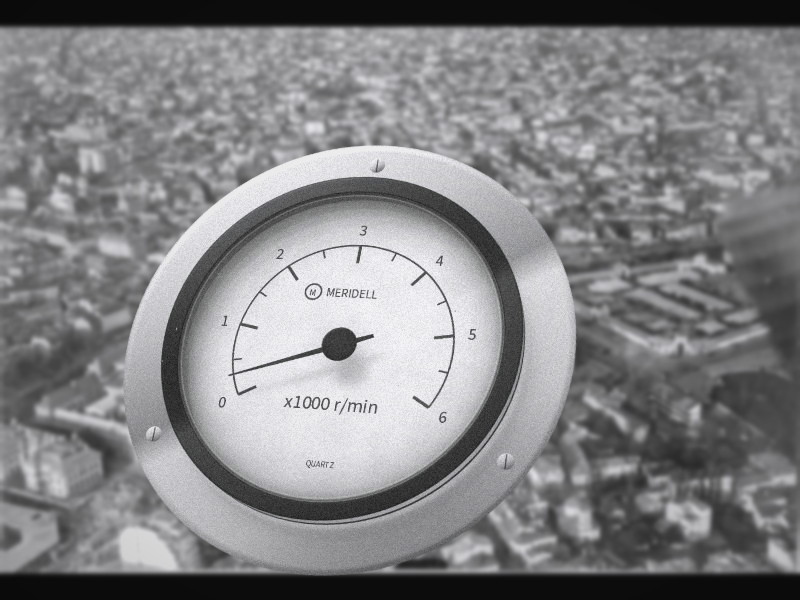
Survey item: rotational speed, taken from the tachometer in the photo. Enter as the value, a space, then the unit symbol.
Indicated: 250 rpm
